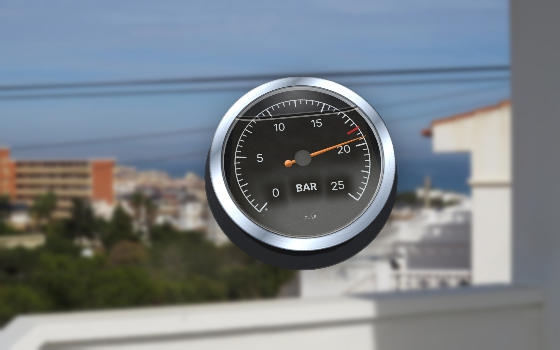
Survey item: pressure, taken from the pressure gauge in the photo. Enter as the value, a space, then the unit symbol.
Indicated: 19.5 bar
